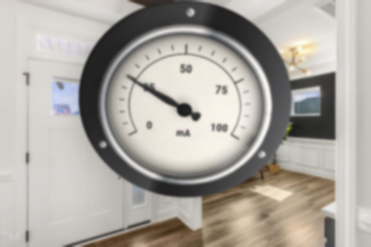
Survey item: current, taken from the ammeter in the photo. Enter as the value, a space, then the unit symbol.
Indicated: 25 mA
